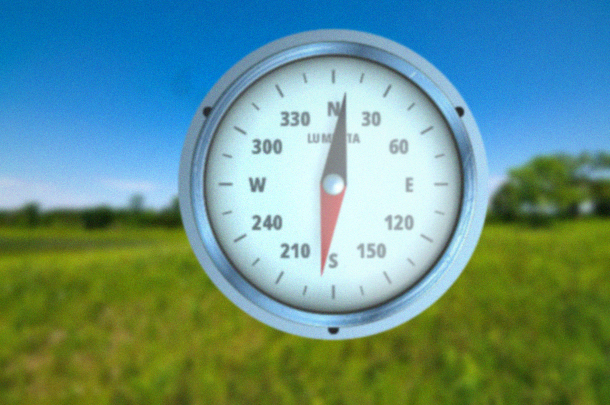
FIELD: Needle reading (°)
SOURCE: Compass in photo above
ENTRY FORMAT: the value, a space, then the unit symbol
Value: 187.5 °
